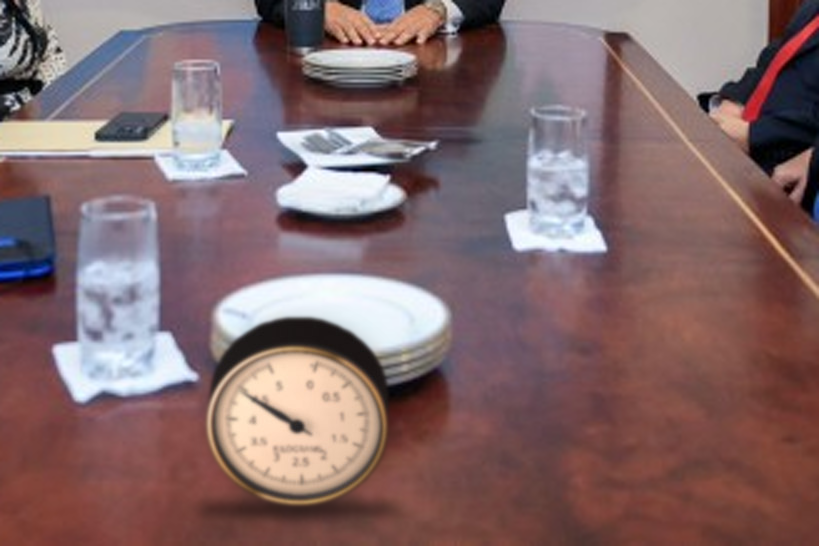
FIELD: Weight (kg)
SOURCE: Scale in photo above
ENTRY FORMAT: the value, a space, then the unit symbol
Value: 4.5 kg
